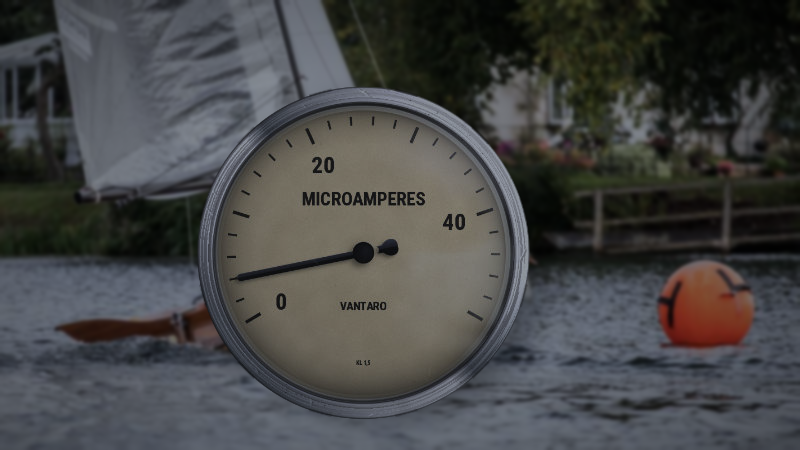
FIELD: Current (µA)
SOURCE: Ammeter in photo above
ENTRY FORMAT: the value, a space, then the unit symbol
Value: 4 µA
